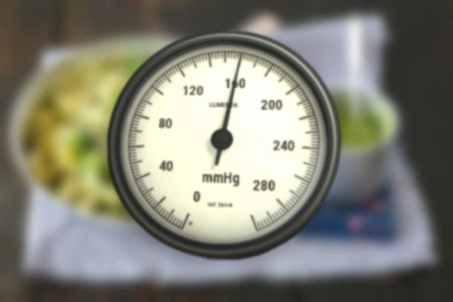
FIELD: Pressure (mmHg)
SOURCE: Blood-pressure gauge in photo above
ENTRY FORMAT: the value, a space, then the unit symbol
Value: 160 mmHg
